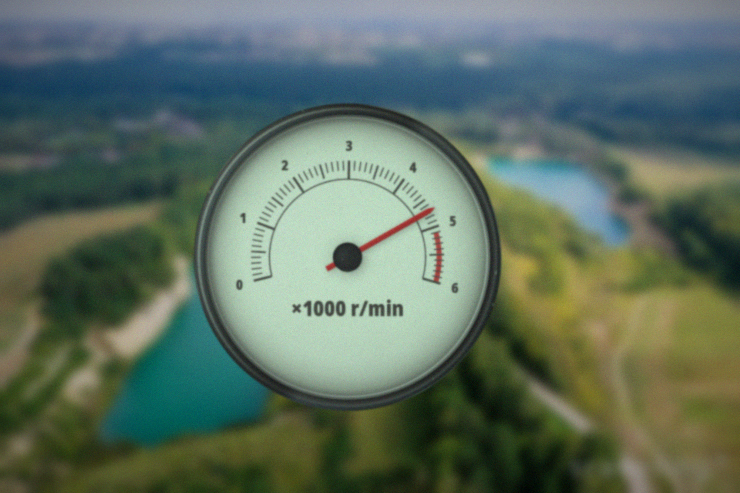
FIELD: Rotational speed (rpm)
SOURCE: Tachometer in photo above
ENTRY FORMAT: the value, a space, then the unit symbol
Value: 4700 rpm
